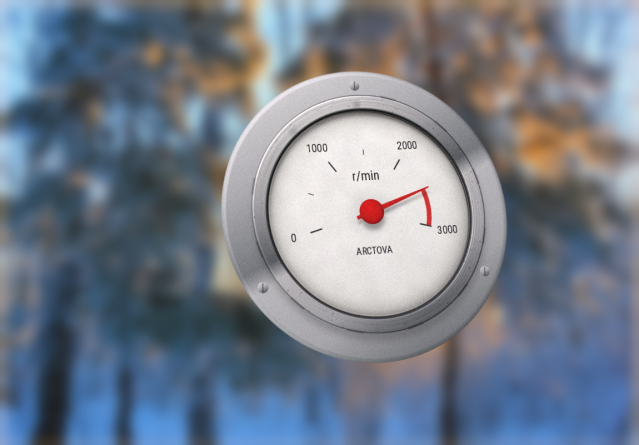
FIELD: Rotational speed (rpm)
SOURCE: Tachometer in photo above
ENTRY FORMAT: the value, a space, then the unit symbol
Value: 2500 rpm
